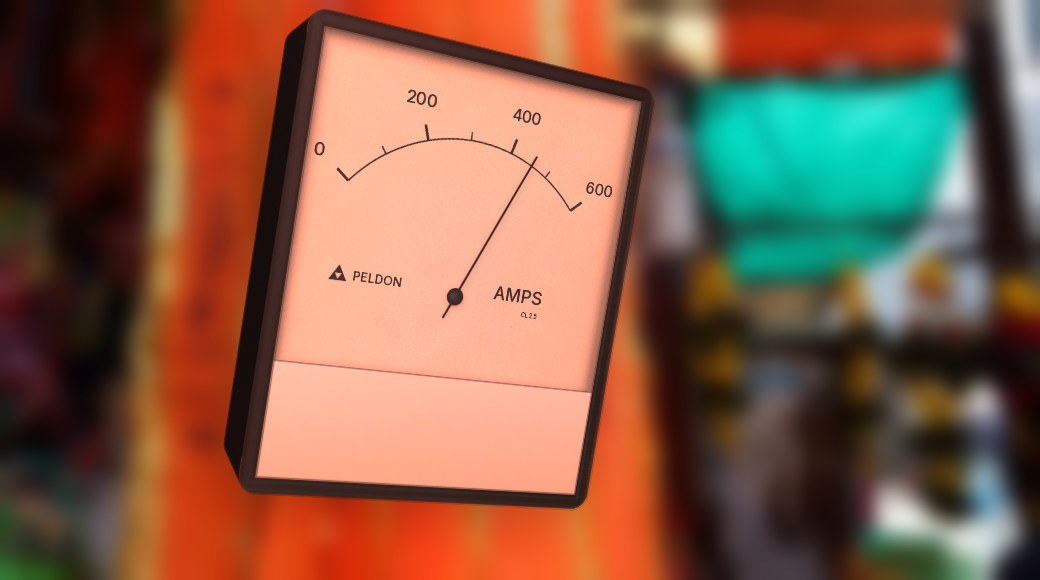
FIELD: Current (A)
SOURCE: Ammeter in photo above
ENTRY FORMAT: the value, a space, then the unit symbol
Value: 450 A
